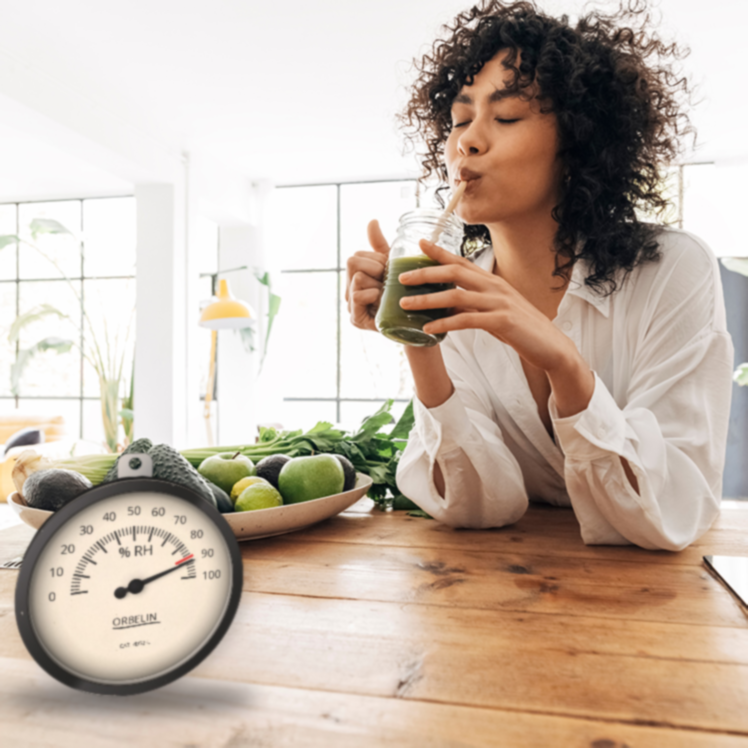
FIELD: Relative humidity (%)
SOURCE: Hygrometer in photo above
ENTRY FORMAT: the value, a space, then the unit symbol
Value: 90 %
